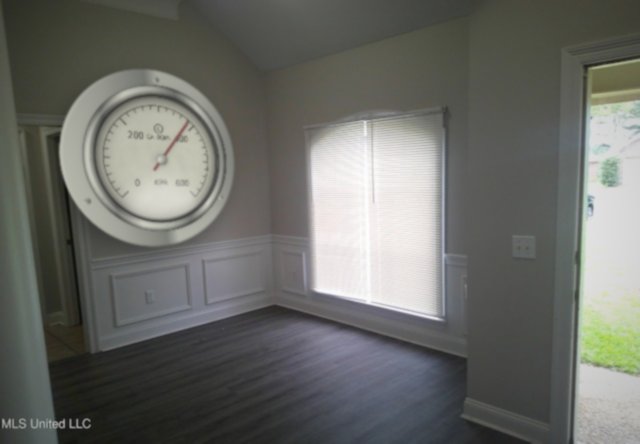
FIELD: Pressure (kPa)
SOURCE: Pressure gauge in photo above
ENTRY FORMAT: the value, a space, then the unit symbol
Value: 380 kPa
